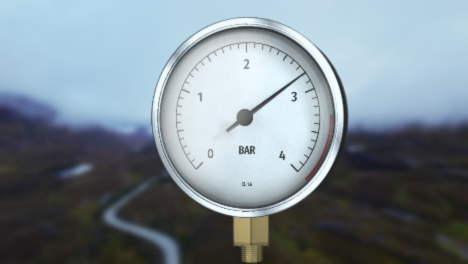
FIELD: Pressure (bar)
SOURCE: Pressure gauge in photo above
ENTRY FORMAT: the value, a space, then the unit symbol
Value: 2.8 bar
